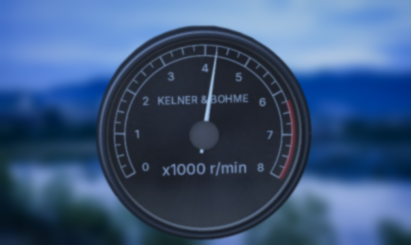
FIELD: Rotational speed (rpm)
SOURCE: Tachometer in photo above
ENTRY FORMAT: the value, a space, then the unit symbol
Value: 4250 rpm
